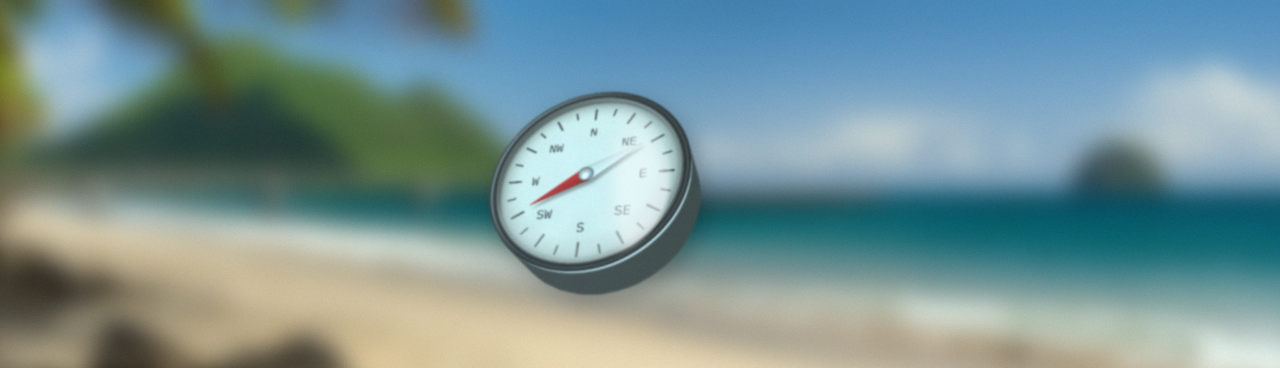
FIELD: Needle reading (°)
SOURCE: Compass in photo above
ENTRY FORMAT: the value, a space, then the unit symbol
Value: 240 °
